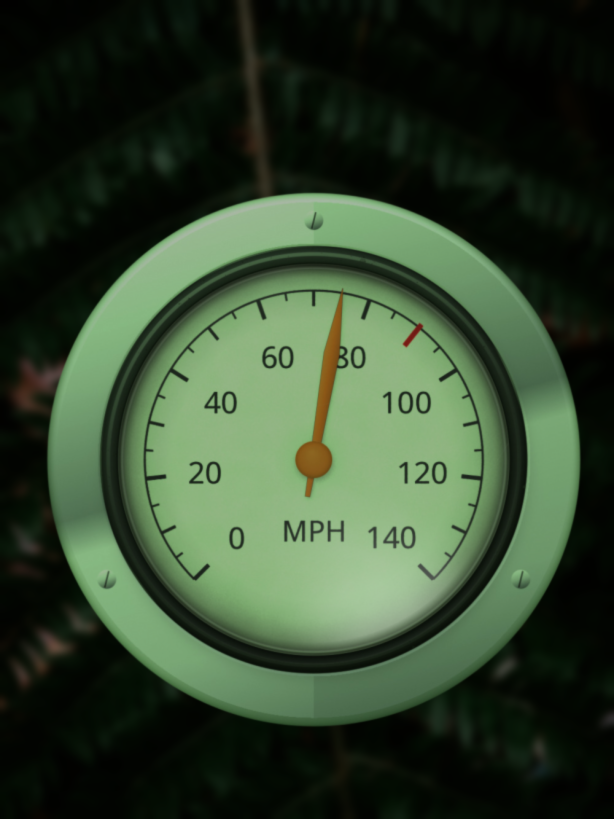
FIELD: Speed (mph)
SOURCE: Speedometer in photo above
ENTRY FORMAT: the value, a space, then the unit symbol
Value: 75 mph
